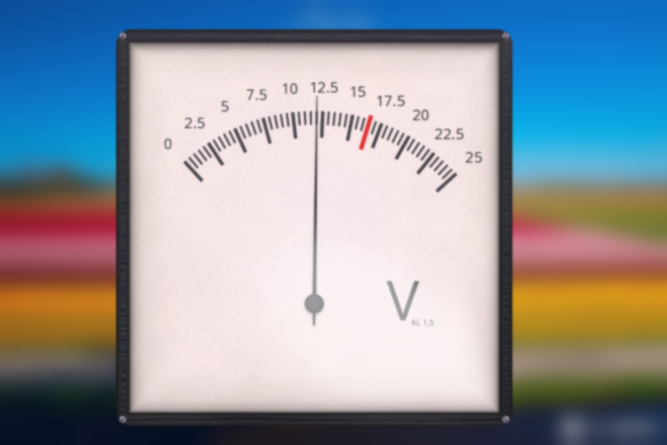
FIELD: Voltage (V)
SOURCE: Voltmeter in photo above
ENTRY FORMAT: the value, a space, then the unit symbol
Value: 12 V
